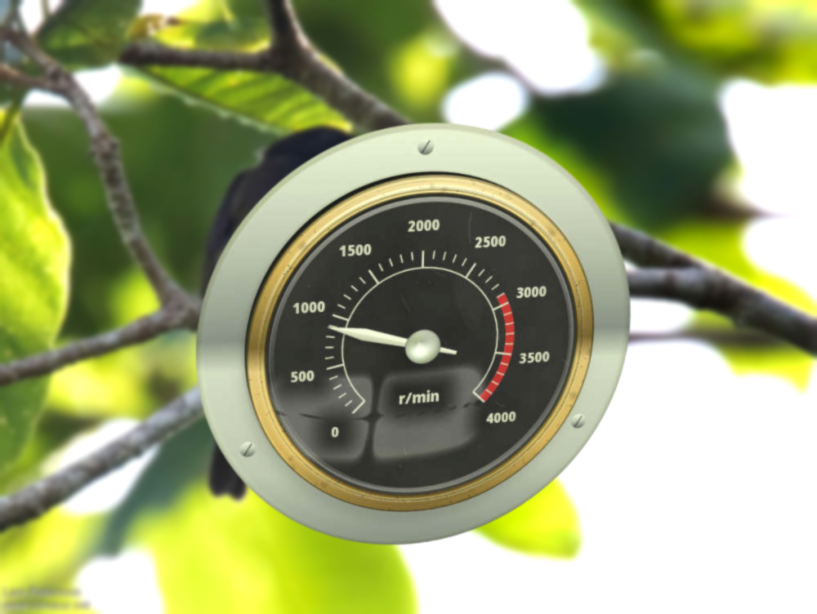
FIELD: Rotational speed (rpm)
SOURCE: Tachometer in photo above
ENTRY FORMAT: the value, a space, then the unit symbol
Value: 900 rpm
